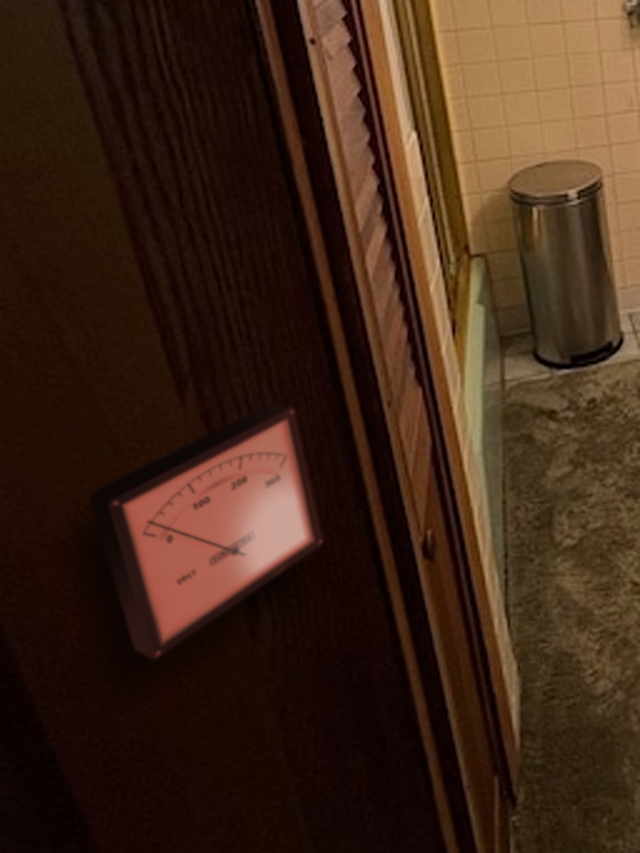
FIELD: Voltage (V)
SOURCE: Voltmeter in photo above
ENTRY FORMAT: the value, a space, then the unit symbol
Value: 20 V
